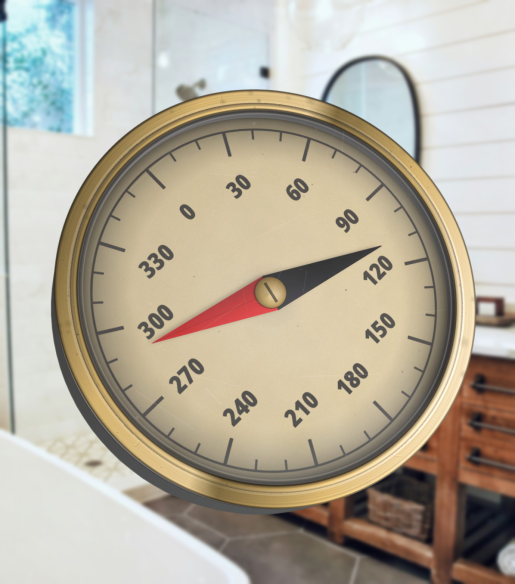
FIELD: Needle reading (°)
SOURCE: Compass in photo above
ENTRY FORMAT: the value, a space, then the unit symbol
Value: 290 °
